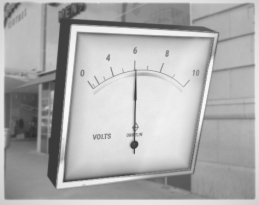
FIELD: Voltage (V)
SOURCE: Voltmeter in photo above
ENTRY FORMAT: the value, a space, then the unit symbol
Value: 6 V
